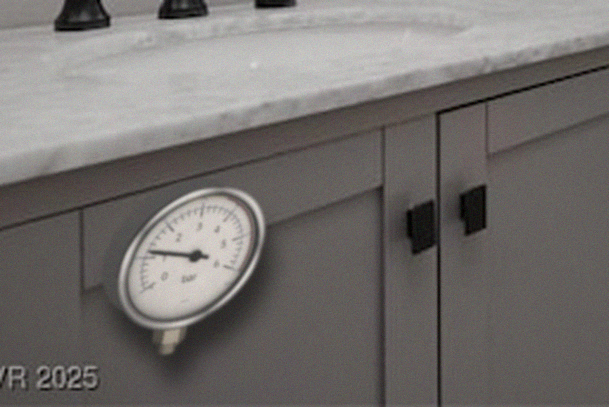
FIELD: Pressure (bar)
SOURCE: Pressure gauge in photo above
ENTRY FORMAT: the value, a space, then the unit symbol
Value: 1.2 bar
